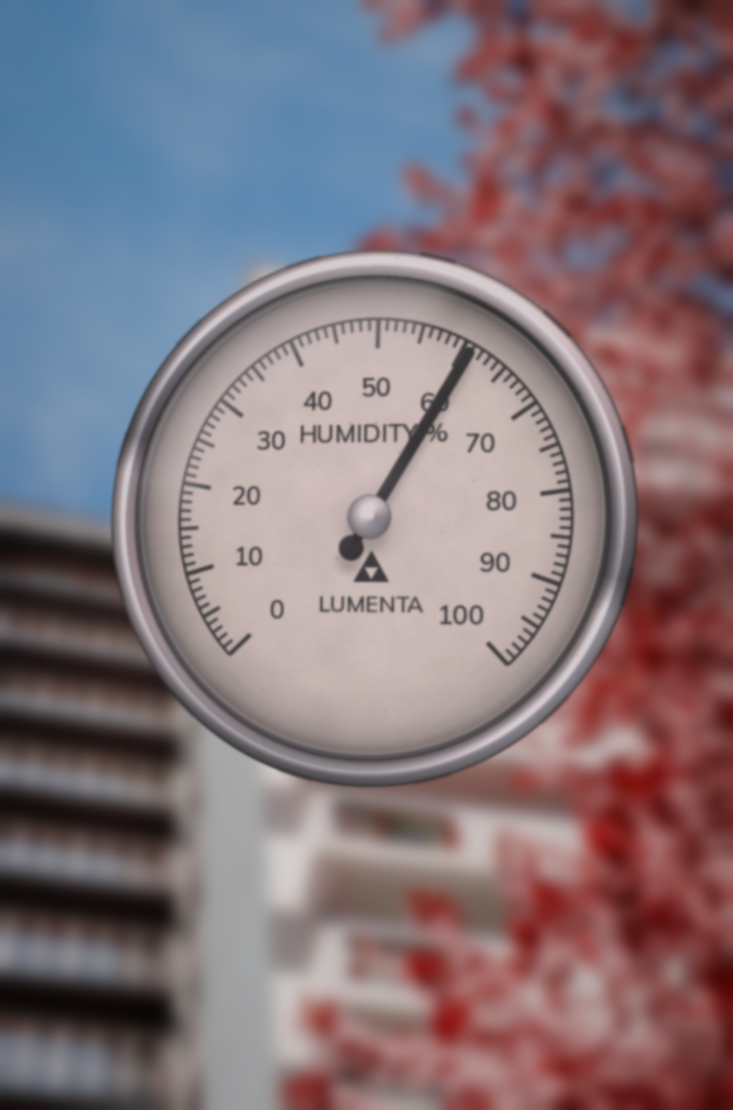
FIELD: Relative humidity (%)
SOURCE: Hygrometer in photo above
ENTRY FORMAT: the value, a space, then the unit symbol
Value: 61 %
